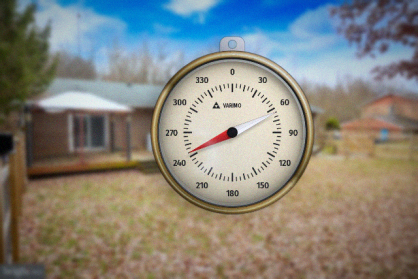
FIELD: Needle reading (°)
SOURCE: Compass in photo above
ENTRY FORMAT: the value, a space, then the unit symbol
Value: 245 °
